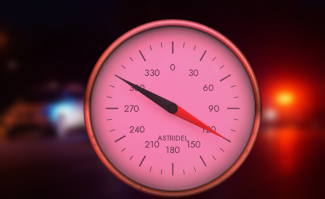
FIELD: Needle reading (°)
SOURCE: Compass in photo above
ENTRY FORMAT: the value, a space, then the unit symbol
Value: 120 °
